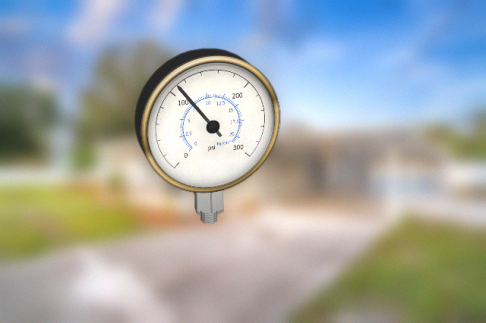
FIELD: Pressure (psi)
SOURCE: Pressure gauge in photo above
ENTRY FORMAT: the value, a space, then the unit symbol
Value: 110 psi
